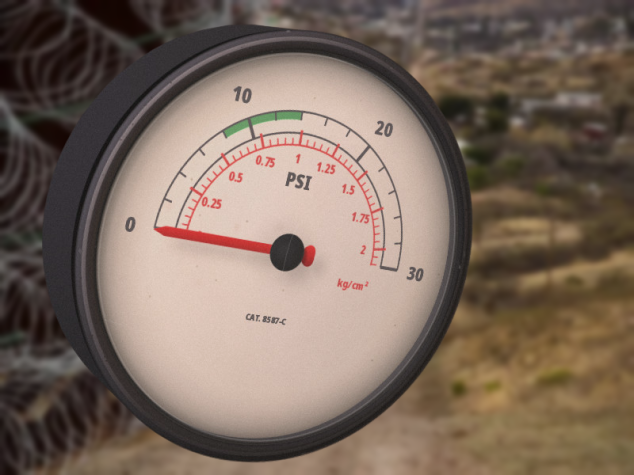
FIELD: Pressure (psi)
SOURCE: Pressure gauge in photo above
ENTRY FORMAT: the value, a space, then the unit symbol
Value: 0 psi
